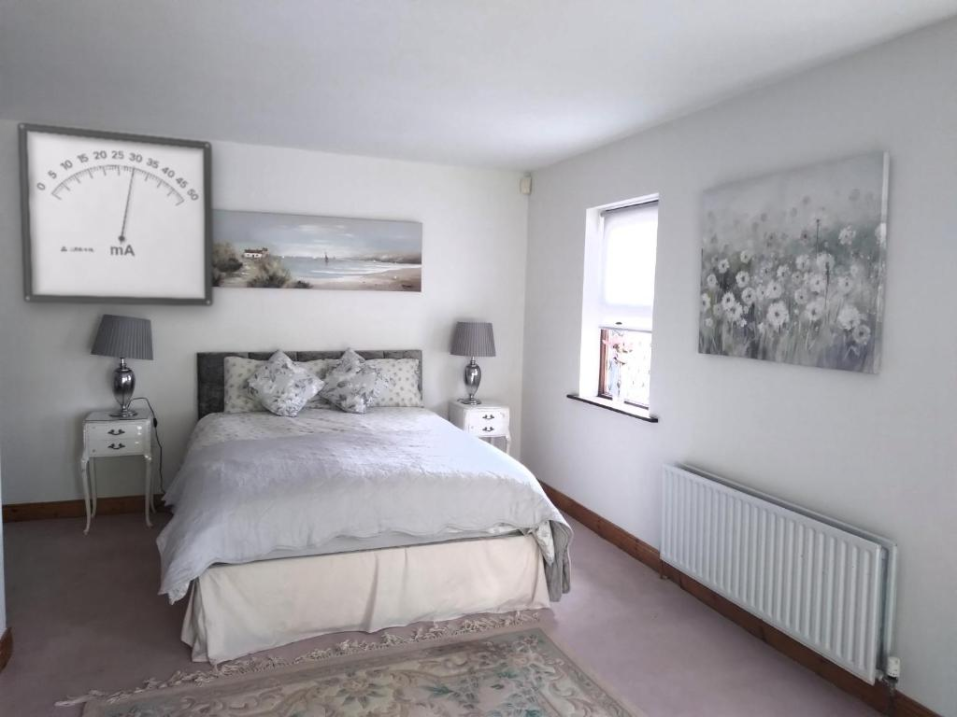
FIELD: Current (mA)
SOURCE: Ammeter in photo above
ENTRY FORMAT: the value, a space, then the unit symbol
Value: 30 mA
